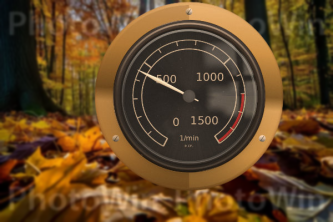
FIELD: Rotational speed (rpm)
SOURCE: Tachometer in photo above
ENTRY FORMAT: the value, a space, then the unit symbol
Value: 450 rpm
